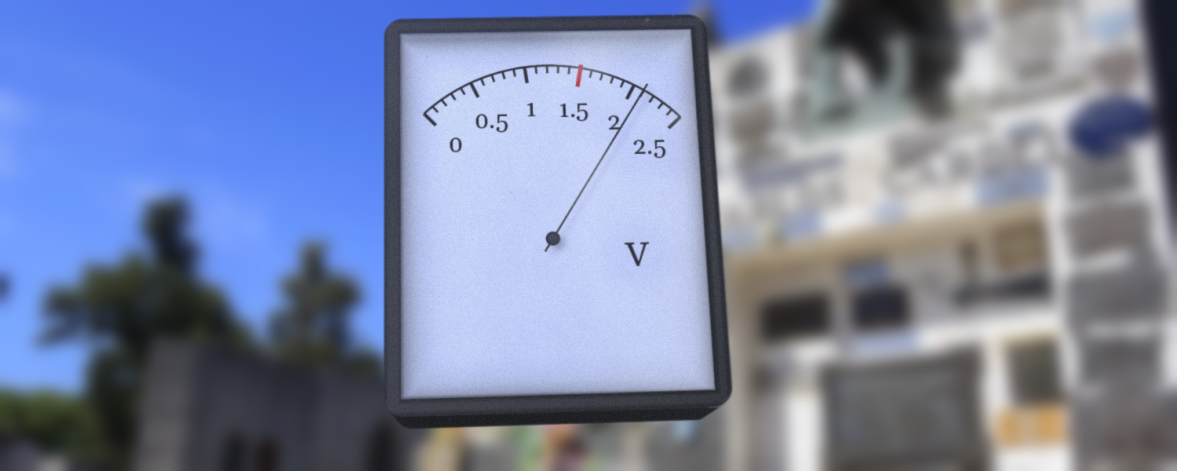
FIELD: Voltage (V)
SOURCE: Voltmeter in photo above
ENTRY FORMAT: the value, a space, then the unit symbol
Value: 2.1 V
